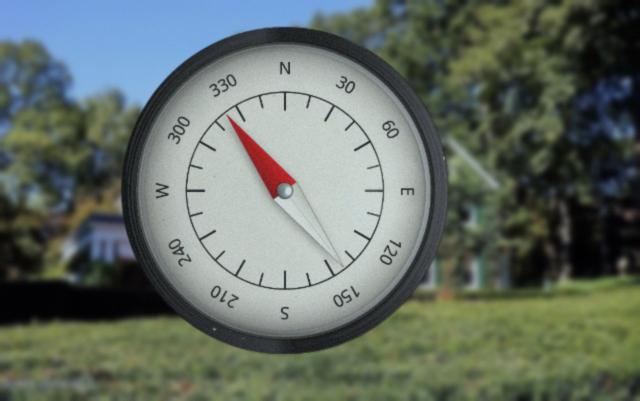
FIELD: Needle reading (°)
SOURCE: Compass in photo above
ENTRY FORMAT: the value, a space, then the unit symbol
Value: 322.5 °
